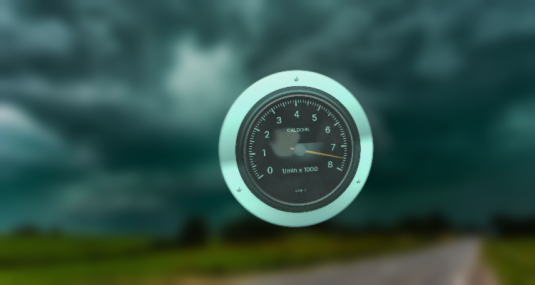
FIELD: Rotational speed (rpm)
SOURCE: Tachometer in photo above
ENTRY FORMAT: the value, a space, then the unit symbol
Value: 7500 rpm
